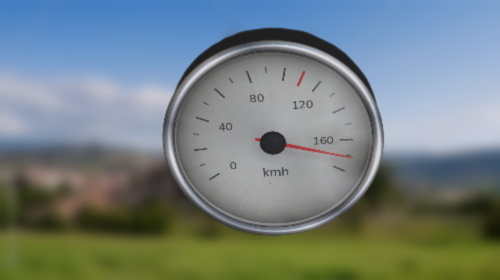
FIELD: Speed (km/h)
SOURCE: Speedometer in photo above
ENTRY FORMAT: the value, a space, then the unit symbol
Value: 170 km/h
